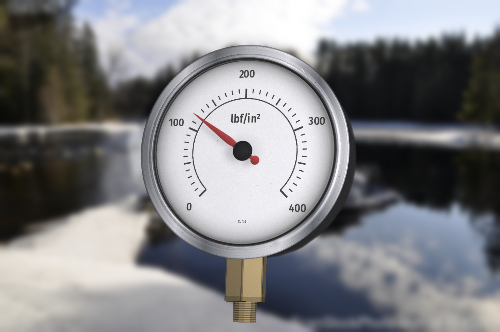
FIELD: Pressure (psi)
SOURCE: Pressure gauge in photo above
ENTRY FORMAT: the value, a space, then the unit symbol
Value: 120 psi
